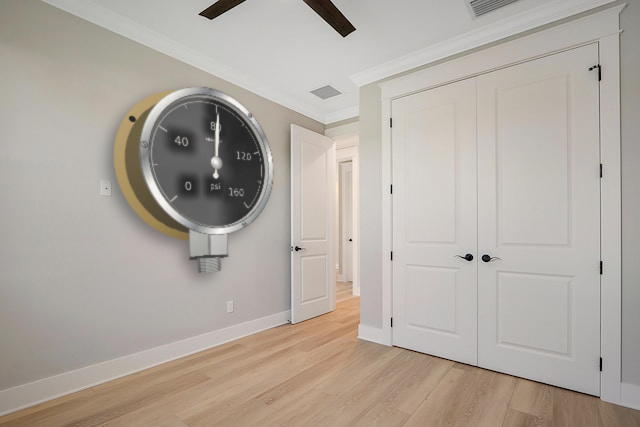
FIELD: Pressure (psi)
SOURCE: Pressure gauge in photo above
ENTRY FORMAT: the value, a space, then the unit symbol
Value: 80 psi
